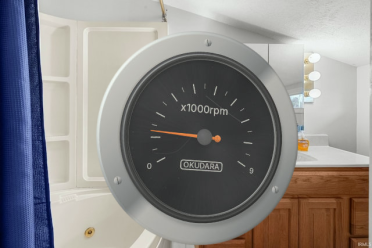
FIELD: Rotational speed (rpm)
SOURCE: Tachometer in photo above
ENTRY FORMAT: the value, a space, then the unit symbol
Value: 1250 rpm
